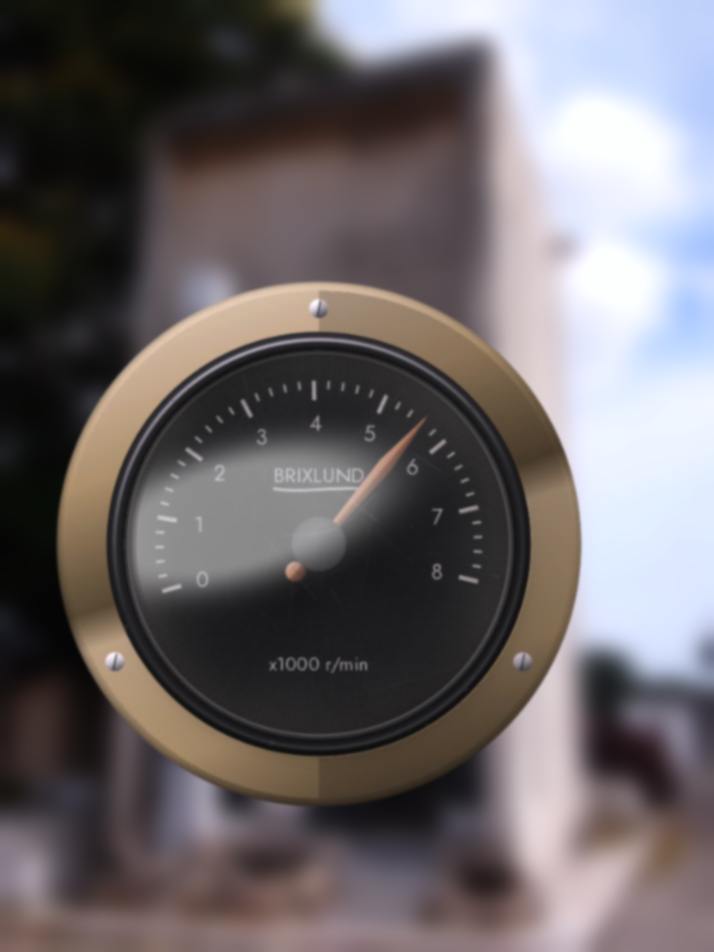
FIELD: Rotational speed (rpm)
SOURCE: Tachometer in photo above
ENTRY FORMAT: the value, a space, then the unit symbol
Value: 5600 rpm
